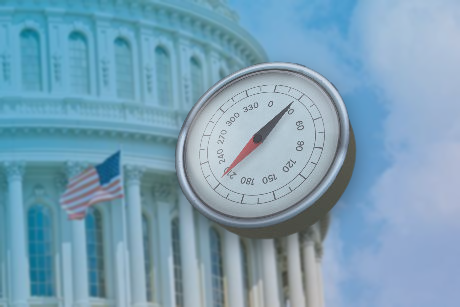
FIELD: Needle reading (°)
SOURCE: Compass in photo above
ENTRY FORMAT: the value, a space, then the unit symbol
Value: 210 °
